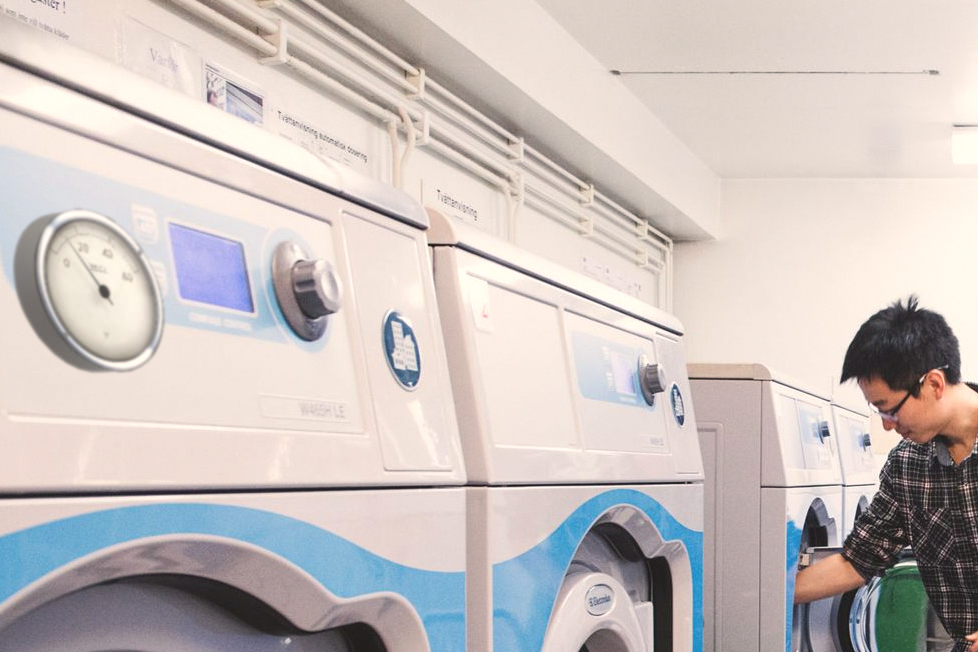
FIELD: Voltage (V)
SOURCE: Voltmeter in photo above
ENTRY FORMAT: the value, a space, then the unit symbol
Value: 10 V
